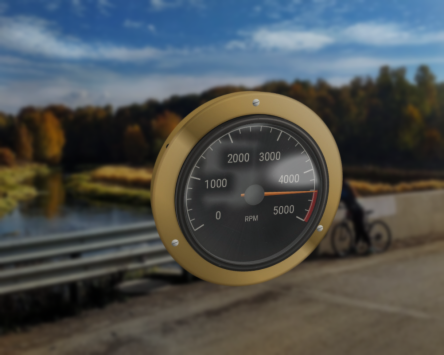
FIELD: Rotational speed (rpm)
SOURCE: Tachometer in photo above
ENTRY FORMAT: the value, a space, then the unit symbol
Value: 4400 rpm
